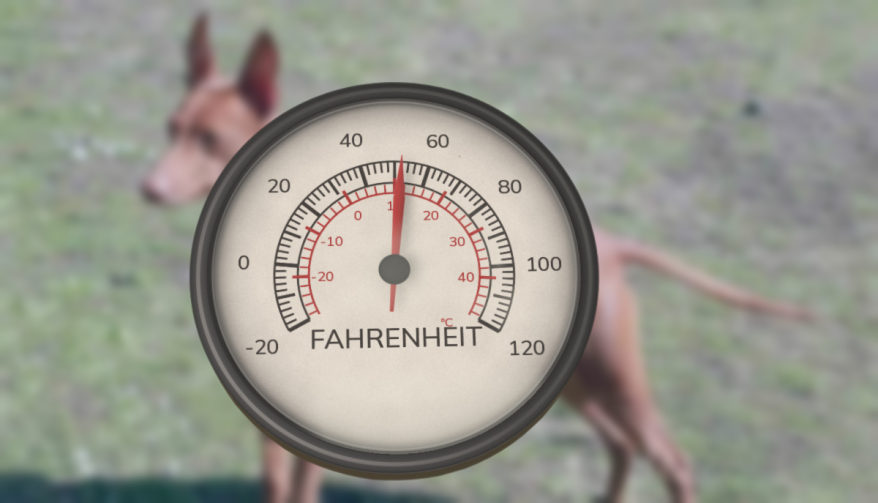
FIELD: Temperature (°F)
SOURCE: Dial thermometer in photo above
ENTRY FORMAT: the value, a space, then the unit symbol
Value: 52 °F
